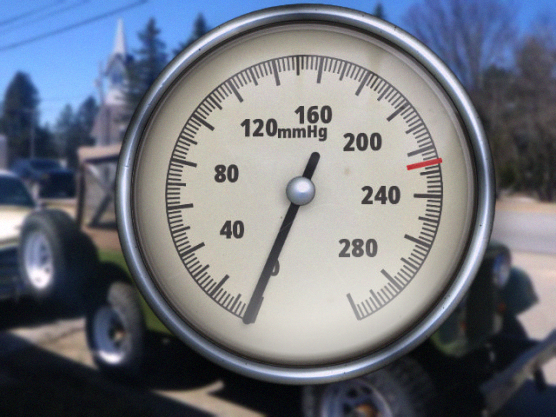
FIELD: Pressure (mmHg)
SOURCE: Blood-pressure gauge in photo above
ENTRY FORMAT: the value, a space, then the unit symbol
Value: 2 mmHg
